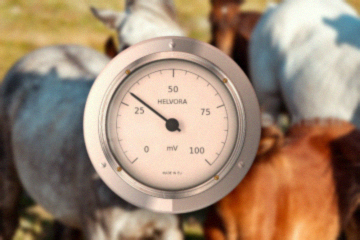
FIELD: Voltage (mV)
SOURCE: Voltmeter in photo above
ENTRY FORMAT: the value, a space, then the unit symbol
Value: 30 mV
